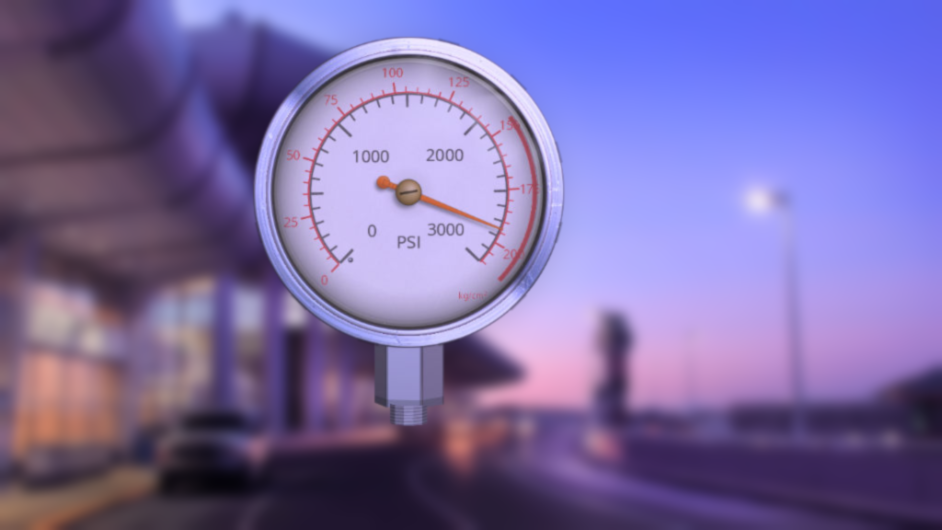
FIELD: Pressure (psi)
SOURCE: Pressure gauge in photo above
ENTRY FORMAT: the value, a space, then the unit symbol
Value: 2750 psi
